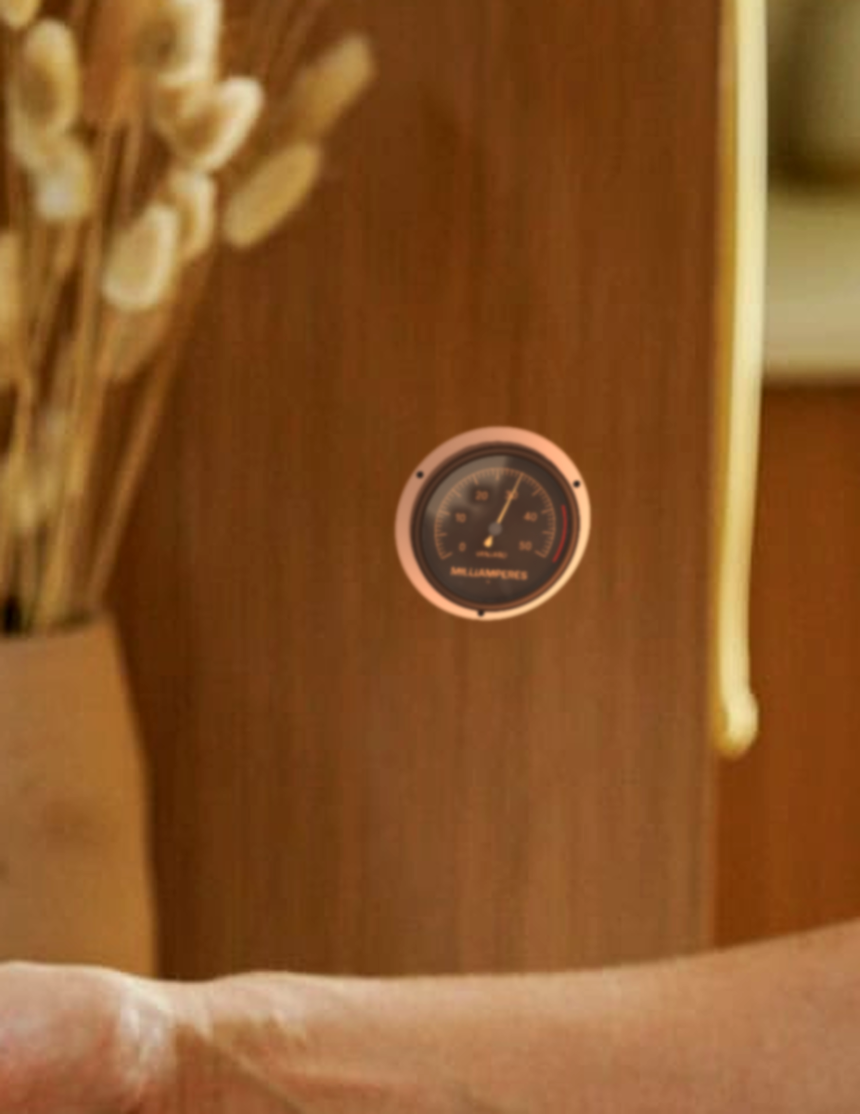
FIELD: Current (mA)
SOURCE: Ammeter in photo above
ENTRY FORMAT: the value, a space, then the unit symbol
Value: 30 mA
